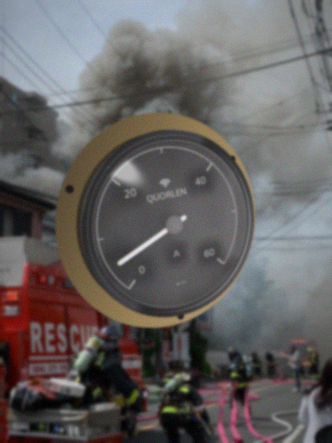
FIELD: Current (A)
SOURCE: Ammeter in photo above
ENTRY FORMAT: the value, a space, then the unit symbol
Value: 5 A
